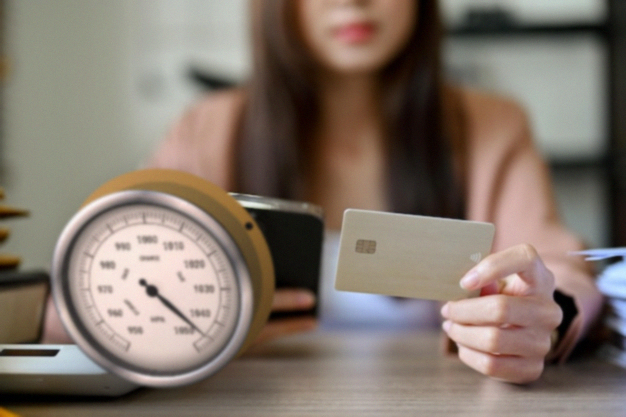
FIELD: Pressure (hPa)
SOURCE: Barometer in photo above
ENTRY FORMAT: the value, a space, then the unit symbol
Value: 1045 hPa
